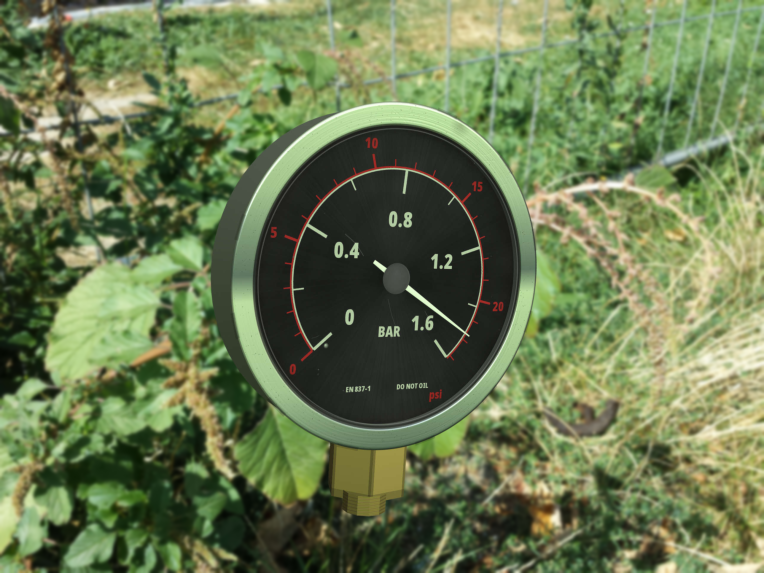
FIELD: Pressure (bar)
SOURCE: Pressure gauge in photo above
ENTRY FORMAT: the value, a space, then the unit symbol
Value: 1.5 bar
